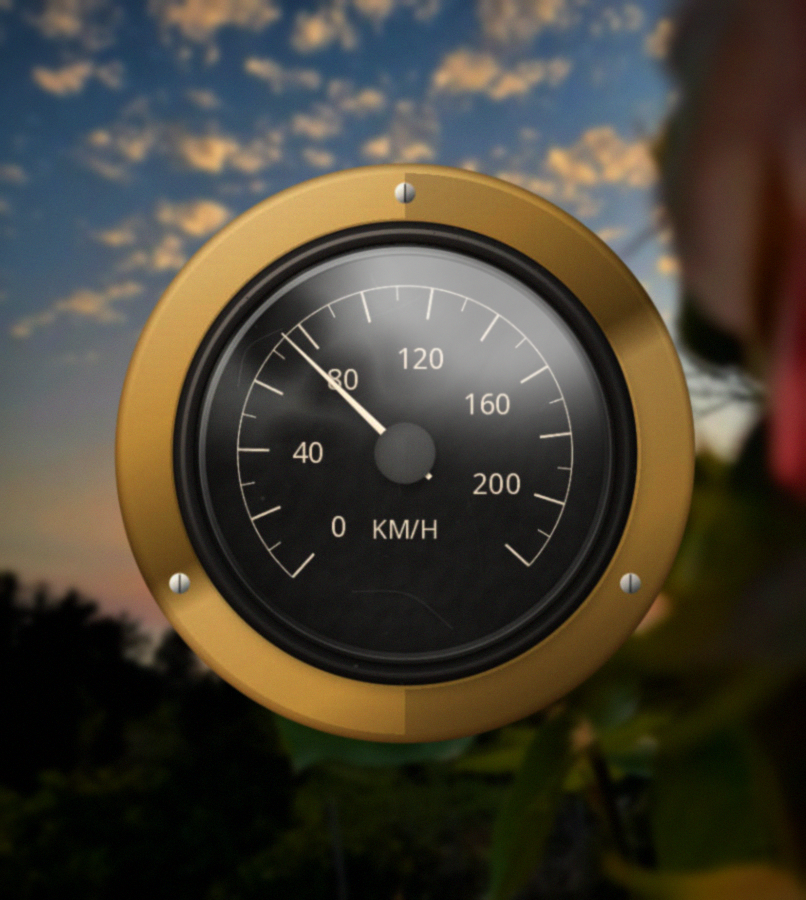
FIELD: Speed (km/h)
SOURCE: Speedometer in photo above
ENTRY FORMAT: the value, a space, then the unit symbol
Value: 75 km/h
